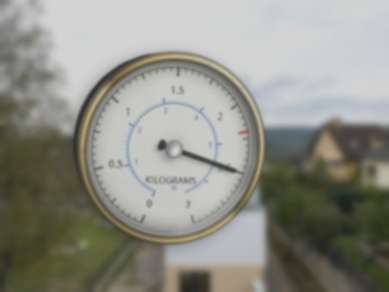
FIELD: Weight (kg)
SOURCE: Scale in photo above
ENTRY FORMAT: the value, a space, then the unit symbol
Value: 2.5 kg
